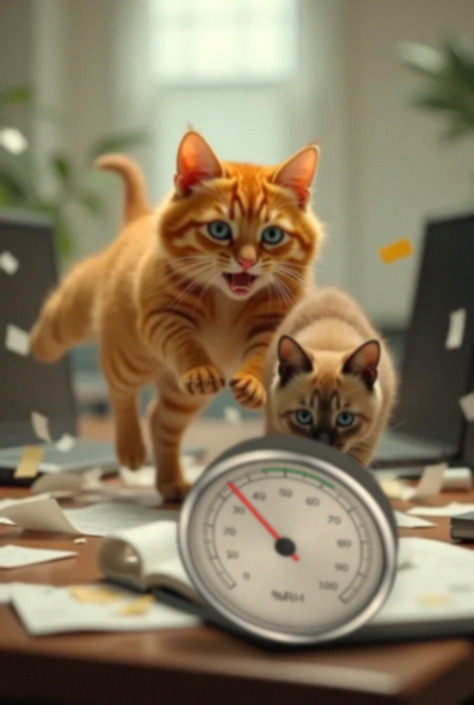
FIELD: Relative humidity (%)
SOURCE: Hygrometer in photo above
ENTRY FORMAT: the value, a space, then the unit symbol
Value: 35 %
